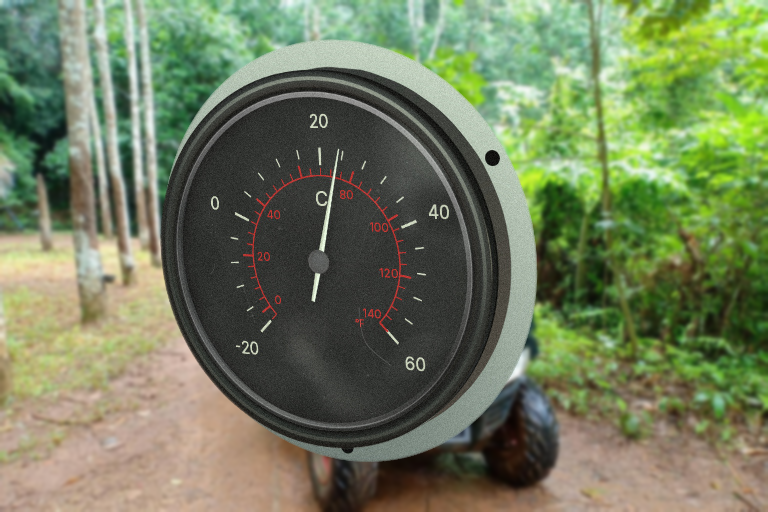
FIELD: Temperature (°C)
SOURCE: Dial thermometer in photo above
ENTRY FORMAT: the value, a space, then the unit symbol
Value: 24 °C
